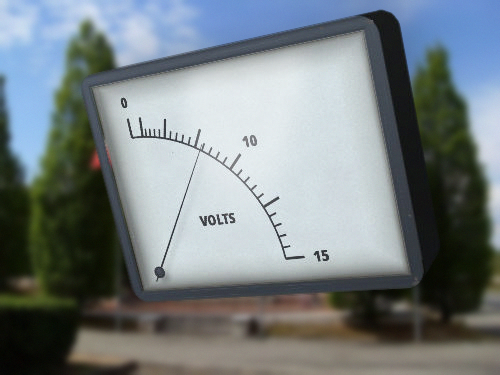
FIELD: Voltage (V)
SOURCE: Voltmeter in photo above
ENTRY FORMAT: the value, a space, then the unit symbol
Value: 8 V
